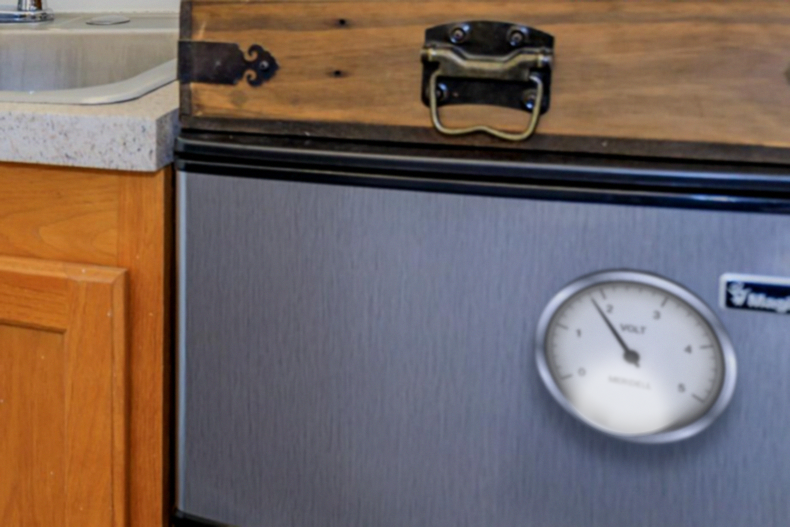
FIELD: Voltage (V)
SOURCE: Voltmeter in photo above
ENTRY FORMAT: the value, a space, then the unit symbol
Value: 1.8 V
